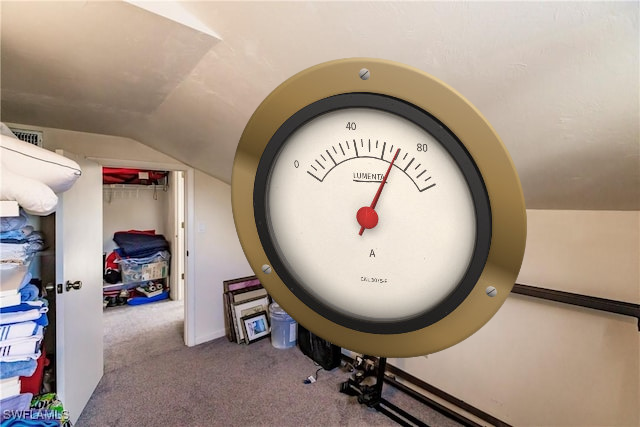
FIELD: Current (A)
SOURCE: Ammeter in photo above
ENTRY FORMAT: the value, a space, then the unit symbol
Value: 70 A
